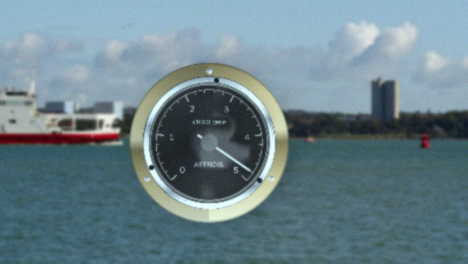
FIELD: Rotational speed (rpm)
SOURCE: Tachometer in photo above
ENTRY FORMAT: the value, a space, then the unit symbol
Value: 4800 rpm
